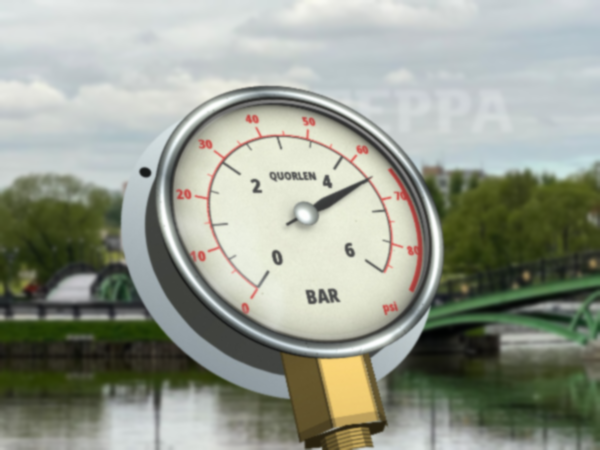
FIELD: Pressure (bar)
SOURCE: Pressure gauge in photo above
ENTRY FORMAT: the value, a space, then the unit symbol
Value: 4.5 bar
